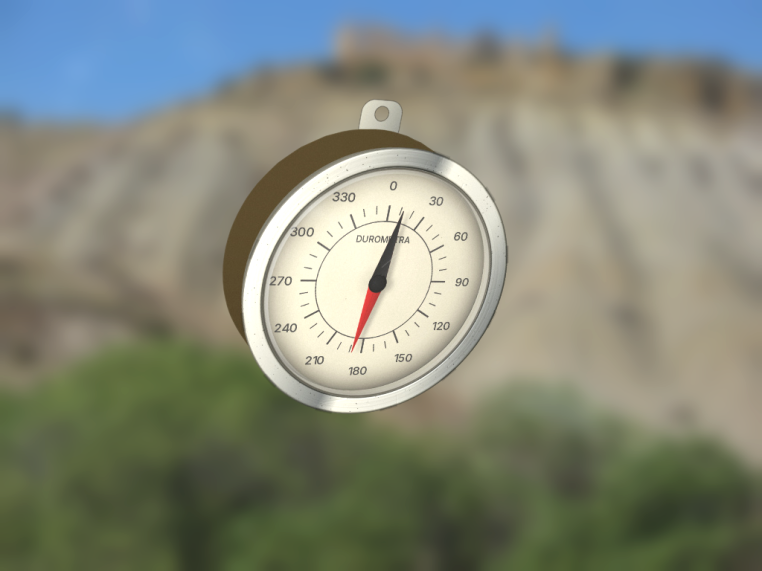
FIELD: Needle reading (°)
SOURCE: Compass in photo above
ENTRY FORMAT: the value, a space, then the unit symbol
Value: 190 °
